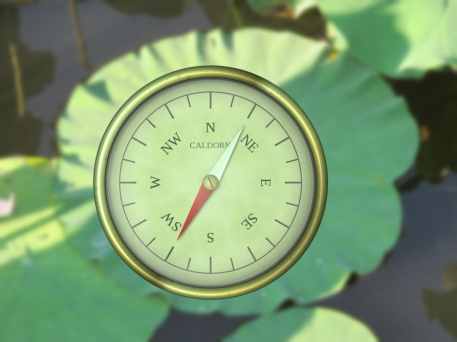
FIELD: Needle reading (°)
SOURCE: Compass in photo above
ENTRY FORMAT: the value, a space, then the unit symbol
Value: 210 °
